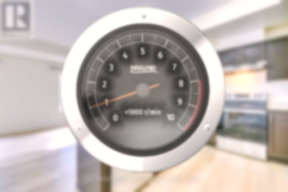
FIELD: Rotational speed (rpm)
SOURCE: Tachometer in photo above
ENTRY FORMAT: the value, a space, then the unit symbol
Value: 1000 rpm
